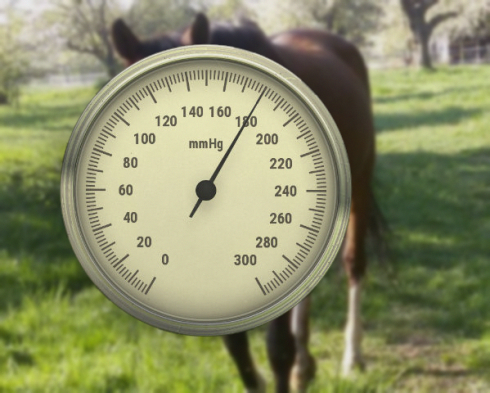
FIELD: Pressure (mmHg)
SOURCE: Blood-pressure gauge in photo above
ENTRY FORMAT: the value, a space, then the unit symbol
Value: 180 mmHg
